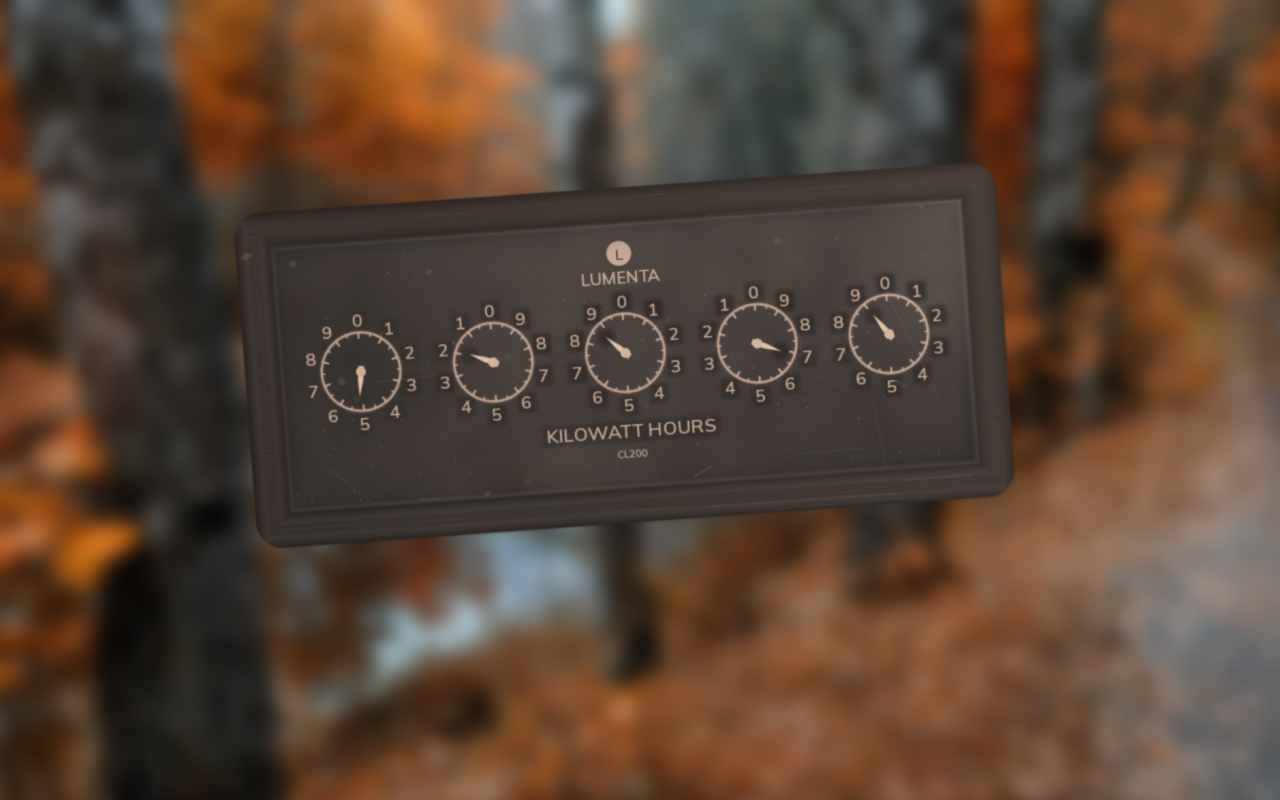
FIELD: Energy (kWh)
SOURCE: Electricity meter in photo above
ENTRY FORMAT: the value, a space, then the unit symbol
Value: 51869 kWh
